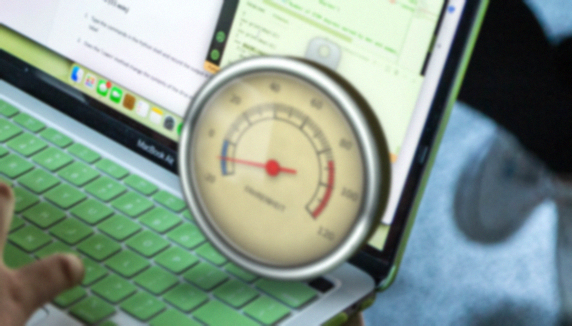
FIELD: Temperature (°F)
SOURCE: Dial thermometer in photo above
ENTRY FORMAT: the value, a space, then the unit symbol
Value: -10 °F
